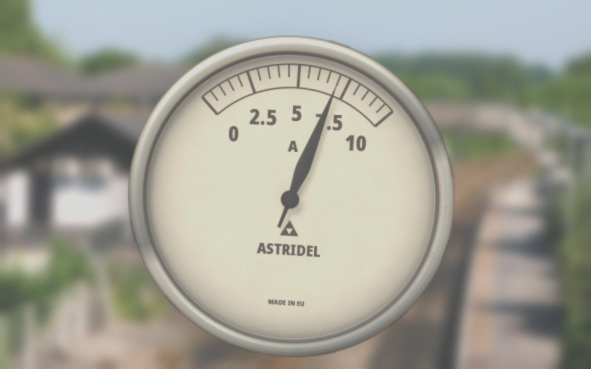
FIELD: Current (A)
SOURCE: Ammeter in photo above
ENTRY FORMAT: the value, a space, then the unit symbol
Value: 7 A
